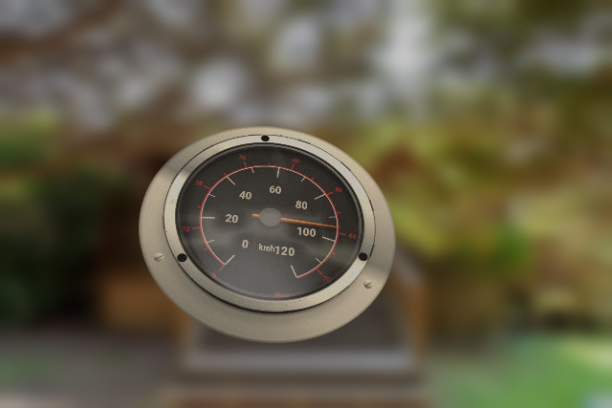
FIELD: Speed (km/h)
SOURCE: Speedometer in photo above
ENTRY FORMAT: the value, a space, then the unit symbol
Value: 95 km/h
